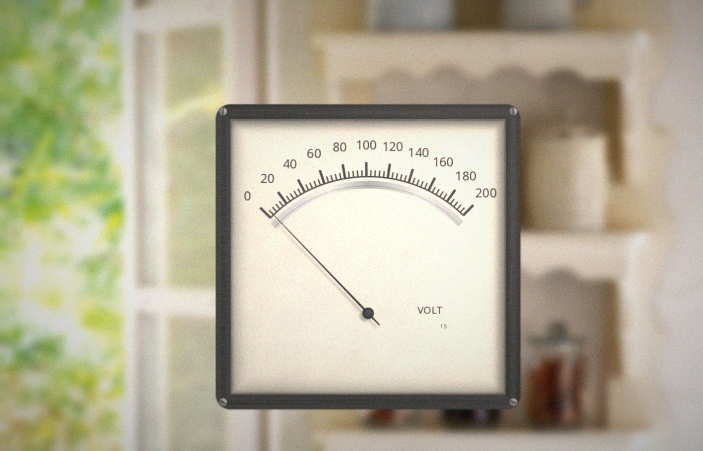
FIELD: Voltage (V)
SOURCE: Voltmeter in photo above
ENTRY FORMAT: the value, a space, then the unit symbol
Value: 4 V
